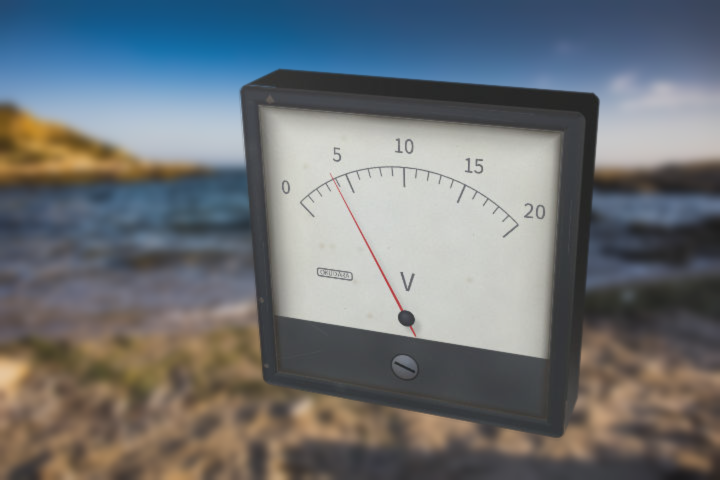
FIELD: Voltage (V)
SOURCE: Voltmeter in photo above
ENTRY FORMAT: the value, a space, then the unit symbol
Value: 4 V
